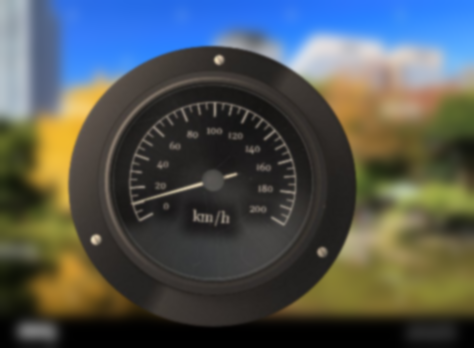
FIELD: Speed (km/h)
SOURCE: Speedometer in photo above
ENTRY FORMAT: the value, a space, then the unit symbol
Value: 10 km/h
